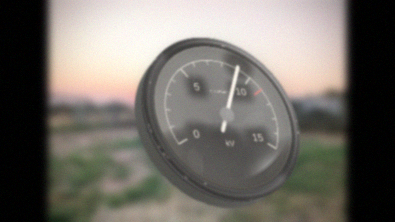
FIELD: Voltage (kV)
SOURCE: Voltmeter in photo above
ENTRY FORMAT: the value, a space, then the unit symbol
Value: 9 kV
